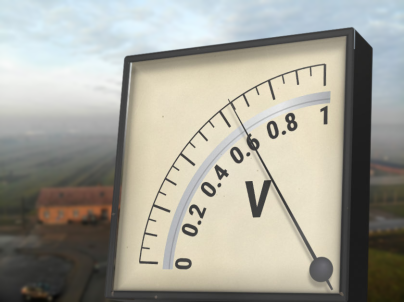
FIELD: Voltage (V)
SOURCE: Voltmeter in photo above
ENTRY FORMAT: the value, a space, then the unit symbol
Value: 0.65 V
